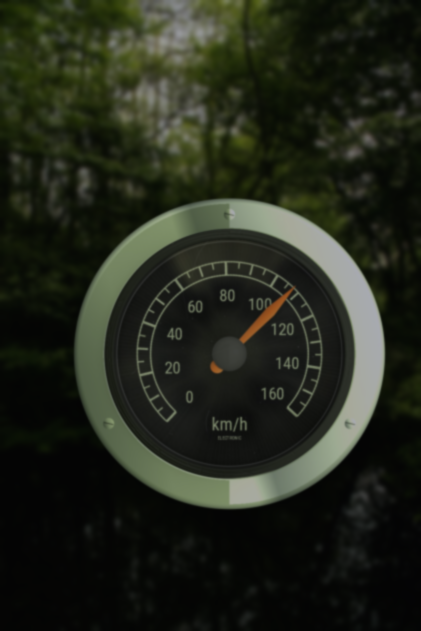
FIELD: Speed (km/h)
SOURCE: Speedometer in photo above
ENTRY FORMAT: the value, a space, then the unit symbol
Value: 107.5 km/h
